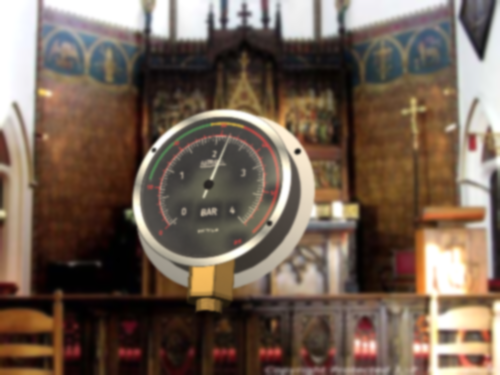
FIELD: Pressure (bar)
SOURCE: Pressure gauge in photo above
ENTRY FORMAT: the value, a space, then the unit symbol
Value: 2.25 bar
